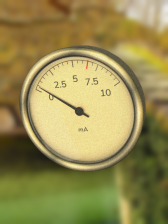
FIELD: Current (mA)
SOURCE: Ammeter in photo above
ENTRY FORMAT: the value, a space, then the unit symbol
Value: 0.5 mA
